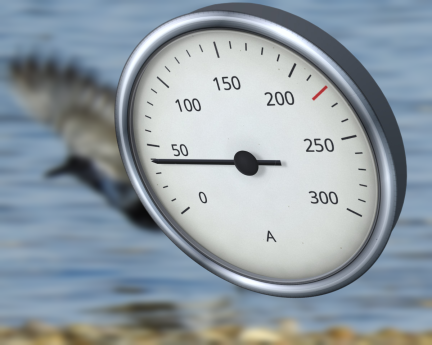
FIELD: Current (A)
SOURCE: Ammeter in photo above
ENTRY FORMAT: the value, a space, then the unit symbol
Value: 40 A
